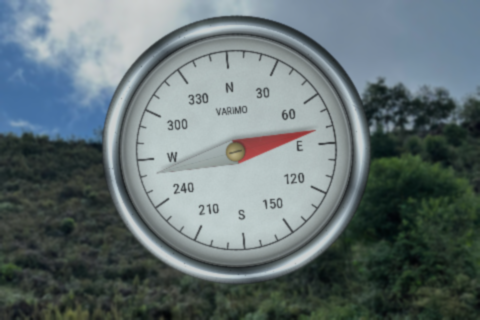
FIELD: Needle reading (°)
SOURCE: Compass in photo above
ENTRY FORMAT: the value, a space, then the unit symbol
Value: 80 °
